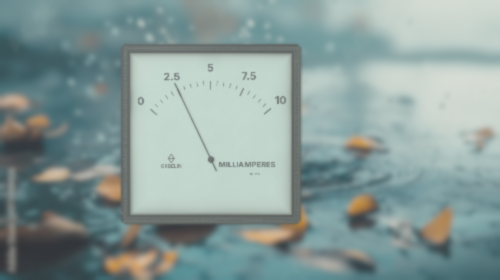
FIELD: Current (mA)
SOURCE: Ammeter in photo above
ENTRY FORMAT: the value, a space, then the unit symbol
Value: 2.5 mA
